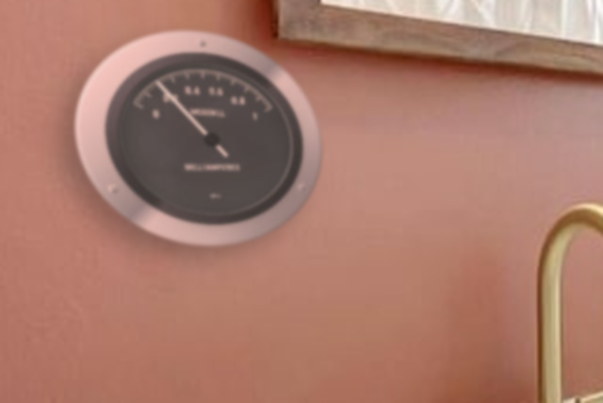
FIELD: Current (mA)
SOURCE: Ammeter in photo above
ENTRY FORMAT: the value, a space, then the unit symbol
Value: 0.2 mA
